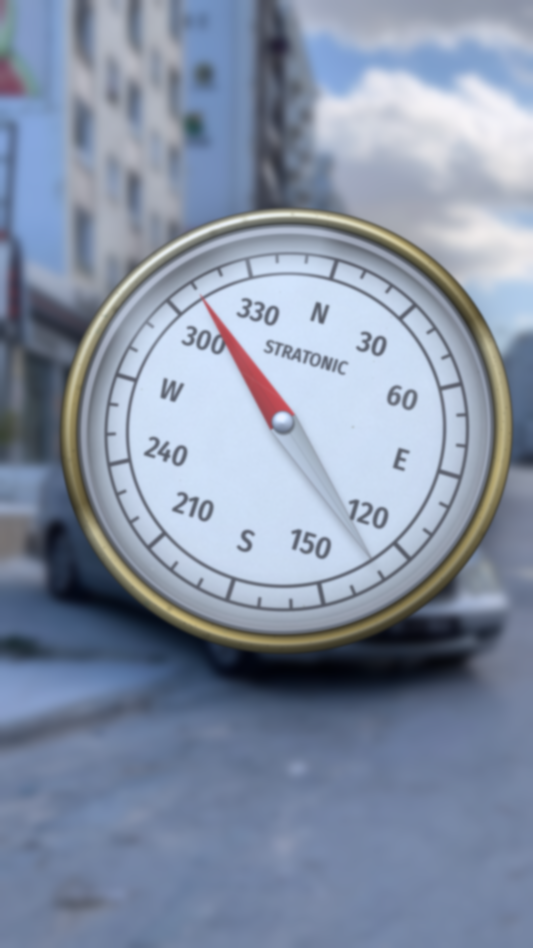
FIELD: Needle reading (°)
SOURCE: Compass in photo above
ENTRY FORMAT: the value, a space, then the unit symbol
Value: 310 °
